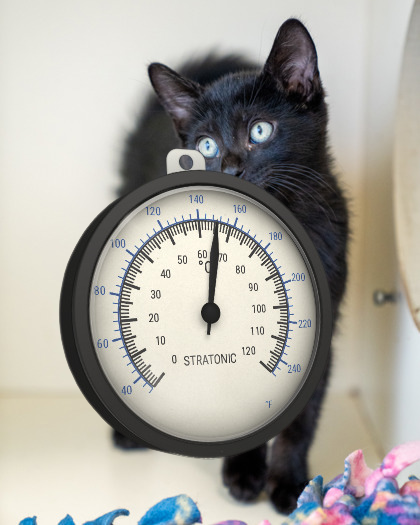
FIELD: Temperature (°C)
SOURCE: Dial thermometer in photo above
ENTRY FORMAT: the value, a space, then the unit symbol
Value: 65 °C
